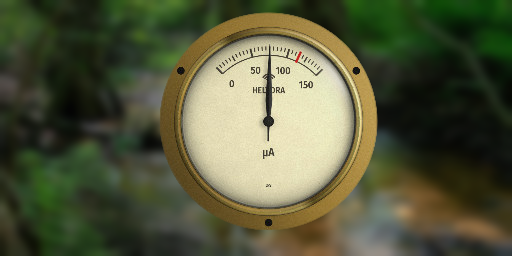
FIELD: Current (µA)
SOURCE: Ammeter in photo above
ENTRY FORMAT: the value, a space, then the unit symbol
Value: 75 µA
